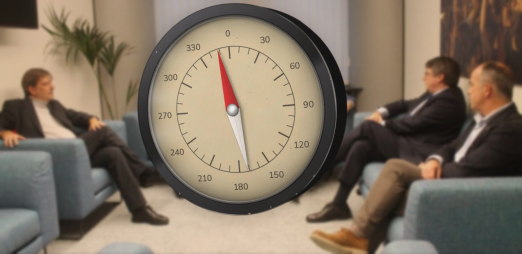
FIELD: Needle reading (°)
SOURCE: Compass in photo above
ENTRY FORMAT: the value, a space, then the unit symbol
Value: 350 °
